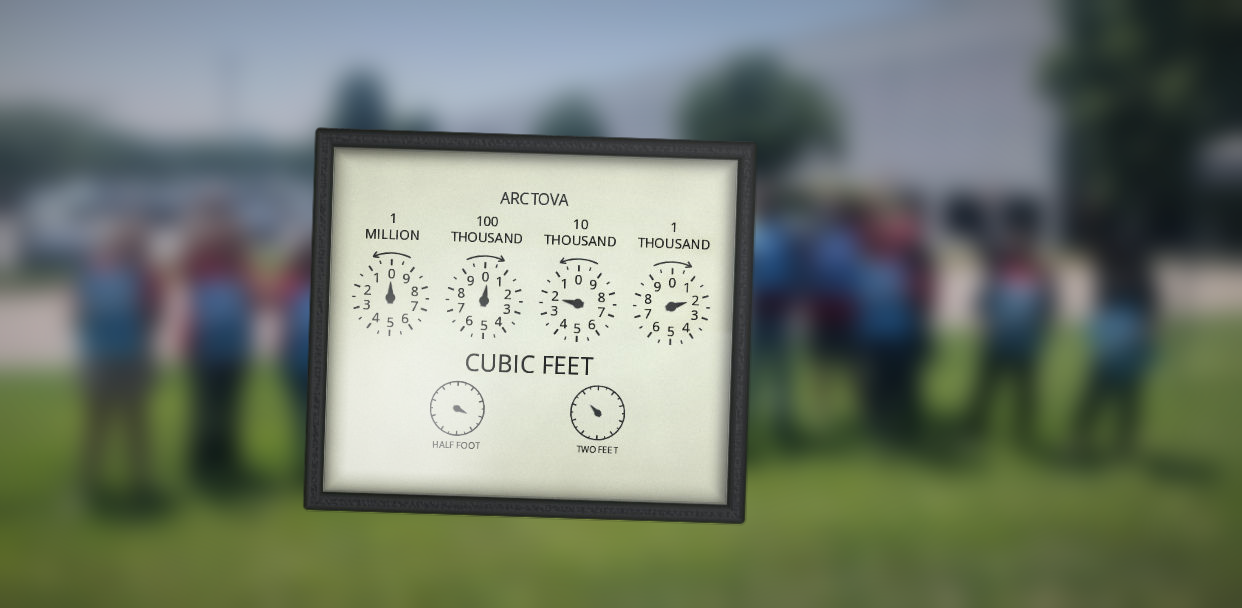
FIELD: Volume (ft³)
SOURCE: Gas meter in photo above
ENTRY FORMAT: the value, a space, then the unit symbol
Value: 2200 ft³
